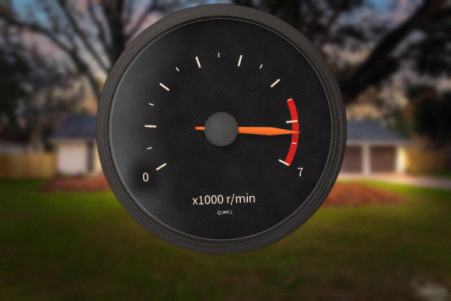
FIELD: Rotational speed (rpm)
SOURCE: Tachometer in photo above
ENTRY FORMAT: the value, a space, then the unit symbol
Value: 6250 rpm
